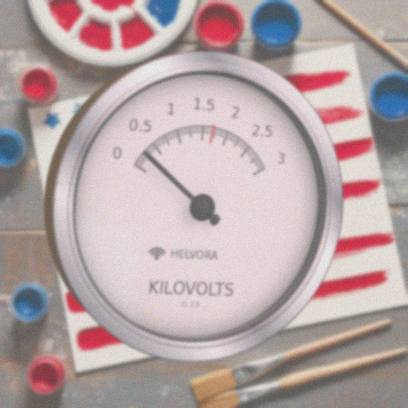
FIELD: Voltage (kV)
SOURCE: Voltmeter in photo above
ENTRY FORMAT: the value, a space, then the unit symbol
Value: 0.25 kV
